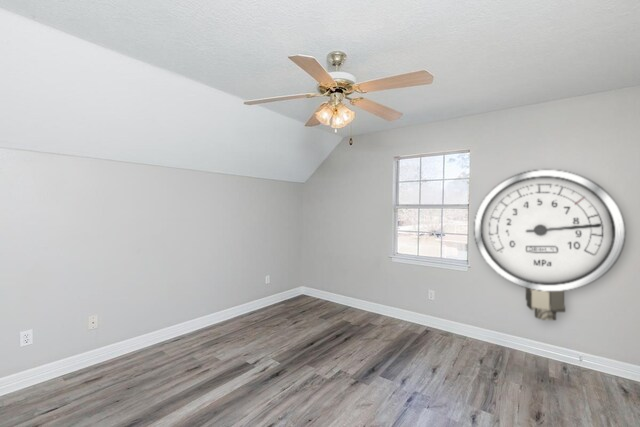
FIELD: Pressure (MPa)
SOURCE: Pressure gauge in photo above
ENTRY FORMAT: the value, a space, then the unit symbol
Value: 8.5 MPa
